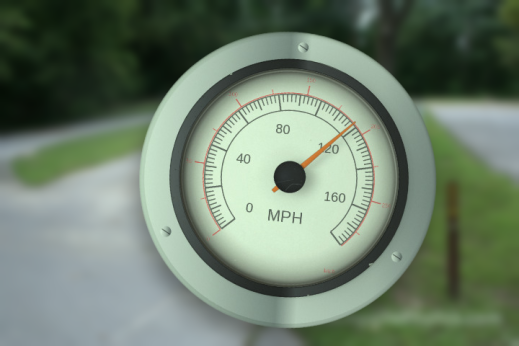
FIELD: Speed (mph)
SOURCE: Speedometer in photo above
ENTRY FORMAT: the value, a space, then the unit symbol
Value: 118 mph
